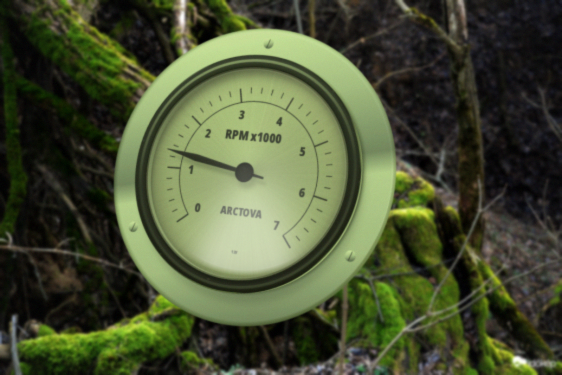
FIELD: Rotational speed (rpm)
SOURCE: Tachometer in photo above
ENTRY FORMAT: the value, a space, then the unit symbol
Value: 1300 rpm
